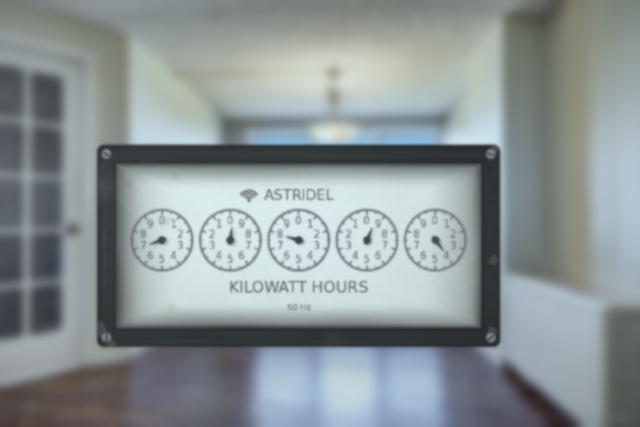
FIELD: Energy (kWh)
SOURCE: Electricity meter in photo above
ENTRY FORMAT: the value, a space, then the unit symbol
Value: 69794 kWh
